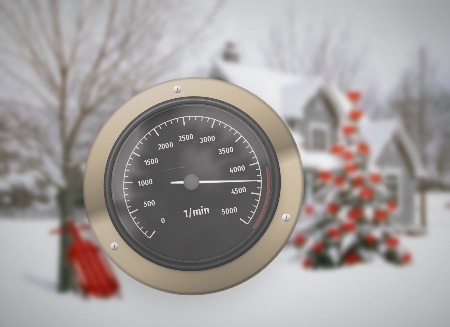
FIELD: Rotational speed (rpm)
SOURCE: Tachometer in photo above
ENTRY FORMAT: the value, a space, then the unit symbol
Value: 4300 rpm
